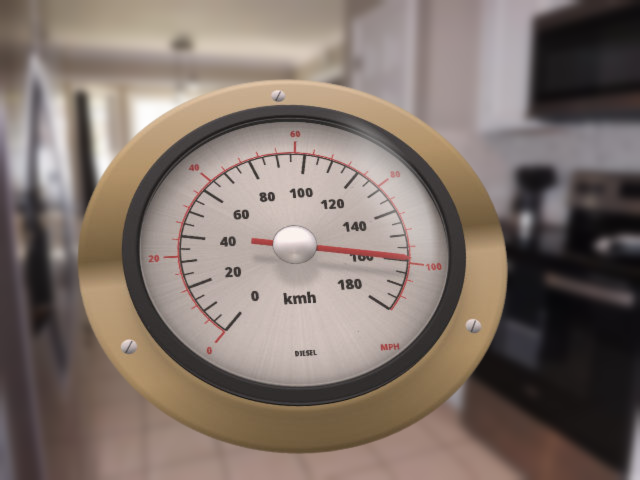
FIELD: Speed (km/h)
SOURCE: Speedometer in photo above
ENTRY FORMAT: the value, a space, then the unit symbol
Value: 160 km/h
